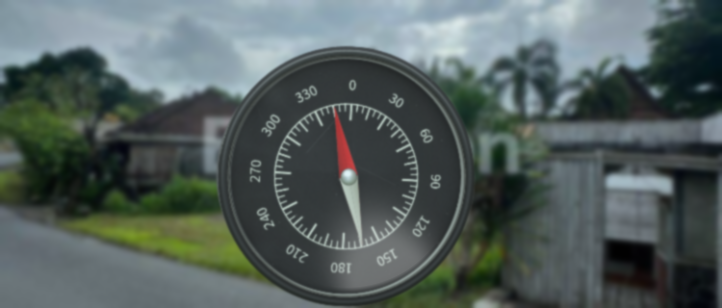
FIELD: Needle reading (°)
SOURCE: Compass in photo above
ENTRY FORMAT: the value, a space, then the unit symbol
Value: 345 °
